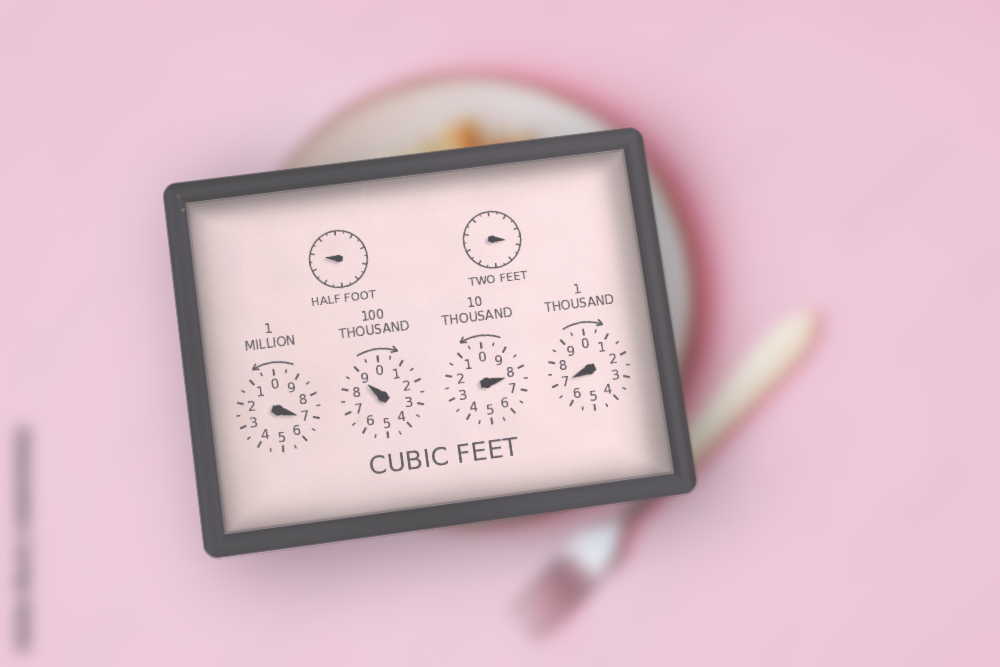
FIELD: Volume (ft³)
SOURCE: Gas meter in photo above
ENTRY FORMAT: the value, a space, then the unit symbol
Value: 687700 ft³
